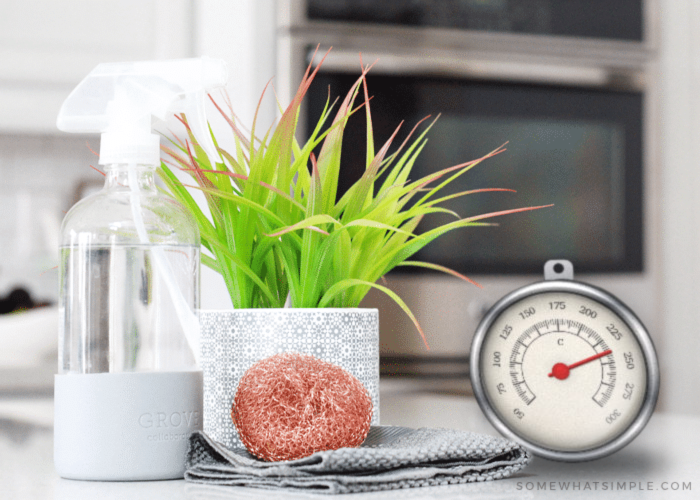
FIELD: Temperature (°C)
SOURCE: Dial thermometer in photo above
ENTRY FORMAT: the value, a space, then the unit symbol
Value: 237.5 °C
